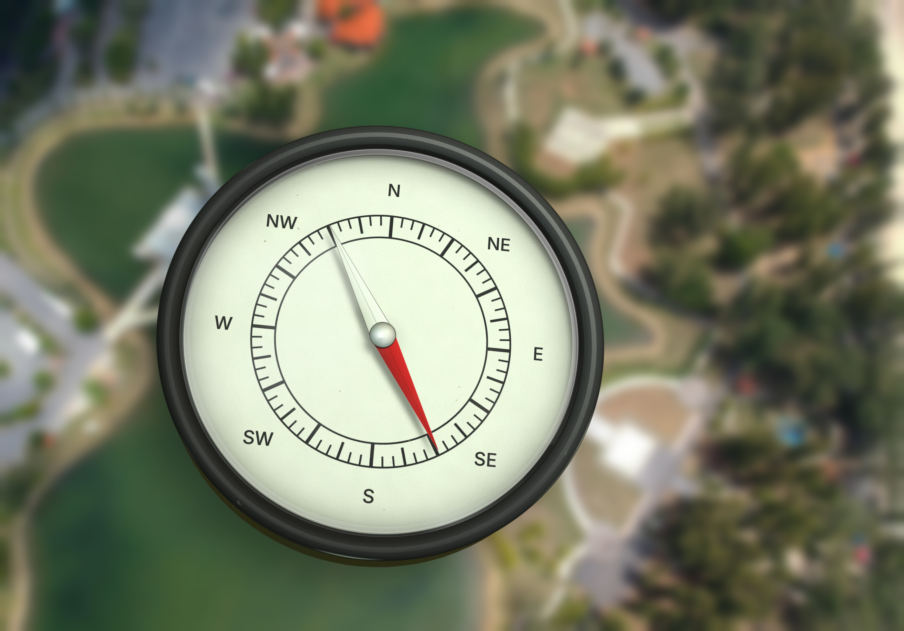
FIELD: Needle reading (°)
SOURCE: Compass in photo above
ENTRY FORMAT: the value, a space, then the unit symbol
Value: 150 °
